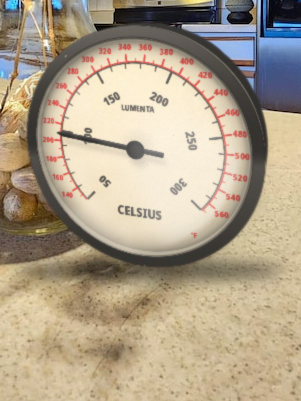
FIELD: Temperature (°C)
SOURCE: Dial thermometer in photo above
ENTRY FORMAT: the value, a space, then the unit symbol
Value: 100 °C
